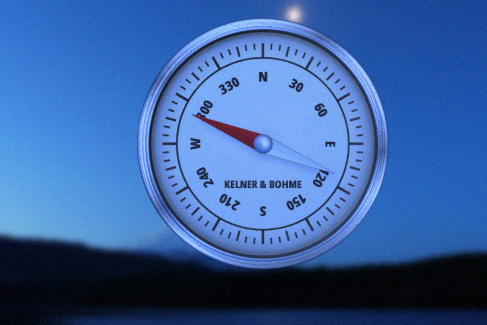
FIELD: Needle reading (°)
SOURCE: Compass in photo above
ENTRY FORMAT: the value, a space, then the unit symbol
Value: 292.5 °
